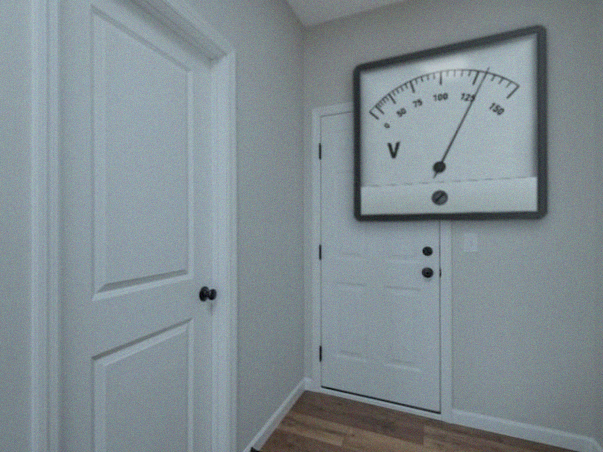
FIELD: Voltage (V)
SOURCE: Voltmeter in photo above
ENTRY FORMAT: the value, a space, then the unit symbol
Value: 130 V
